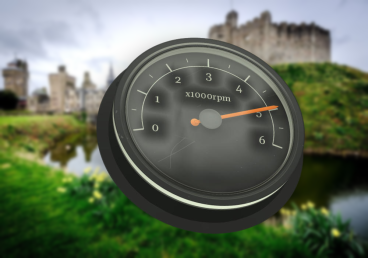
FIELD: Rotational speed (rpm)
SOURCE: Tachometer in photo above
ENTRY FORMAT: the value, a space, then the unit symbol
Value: 5000 rpm
